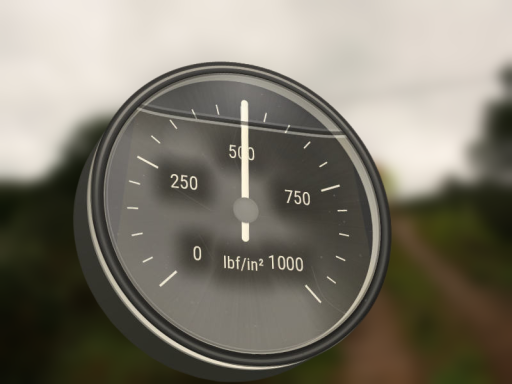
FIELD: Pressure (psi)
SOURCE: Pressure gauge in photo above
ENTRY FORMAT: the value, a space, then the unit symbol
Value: 500 psi
